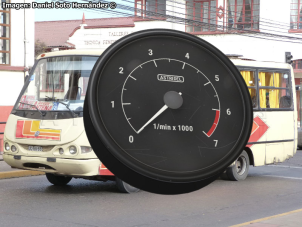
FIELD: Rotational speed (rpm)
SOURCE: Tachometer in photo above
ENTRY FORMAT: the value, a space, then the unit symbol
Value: 0 rpm
